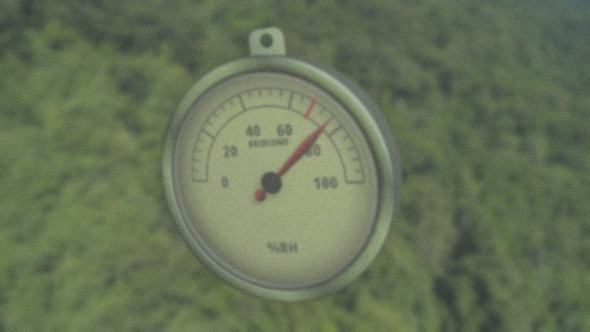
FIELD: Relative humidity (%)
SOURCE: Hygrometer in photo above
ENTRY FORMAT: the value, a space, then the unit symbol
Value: 76 %
